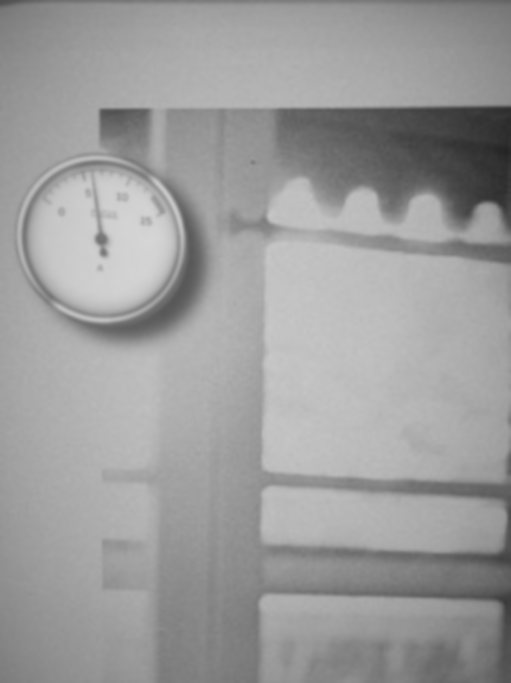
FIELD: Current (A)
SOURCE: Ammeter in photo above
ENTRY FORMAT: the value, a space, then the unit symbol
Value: 6 A
